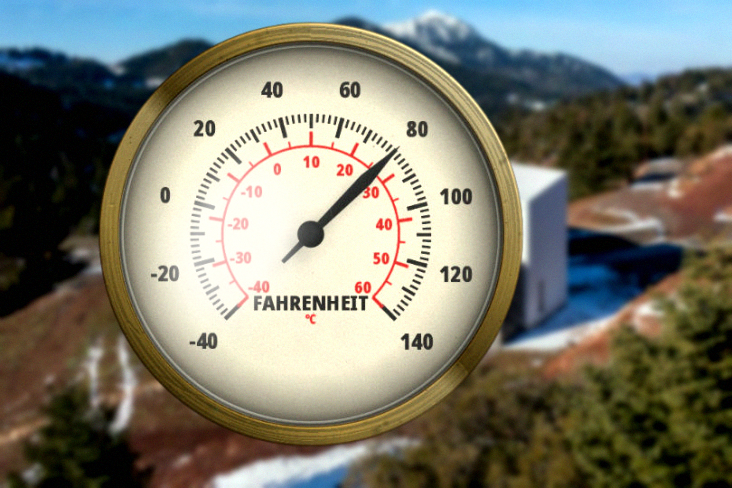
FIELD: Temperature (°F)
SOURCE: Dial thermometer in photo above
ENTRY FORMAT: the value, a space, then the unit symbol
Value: 80 °F
